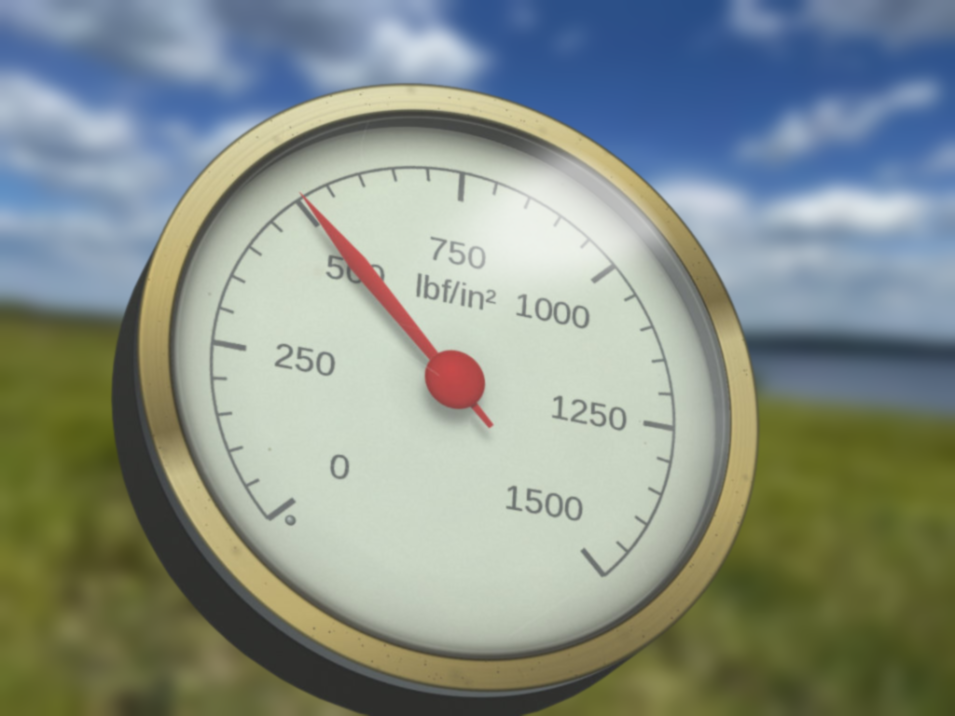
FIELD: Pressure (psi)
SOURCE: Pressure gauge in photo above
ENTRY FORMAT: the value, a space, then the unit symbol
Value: 500 psi
